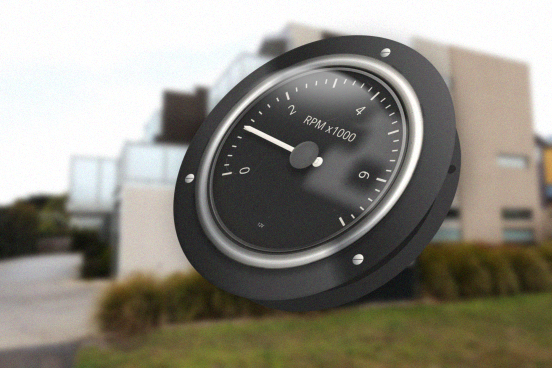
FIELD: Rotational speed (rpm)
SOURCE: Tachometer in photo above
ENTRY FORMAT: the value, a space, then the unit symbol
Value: 1000 rpm
